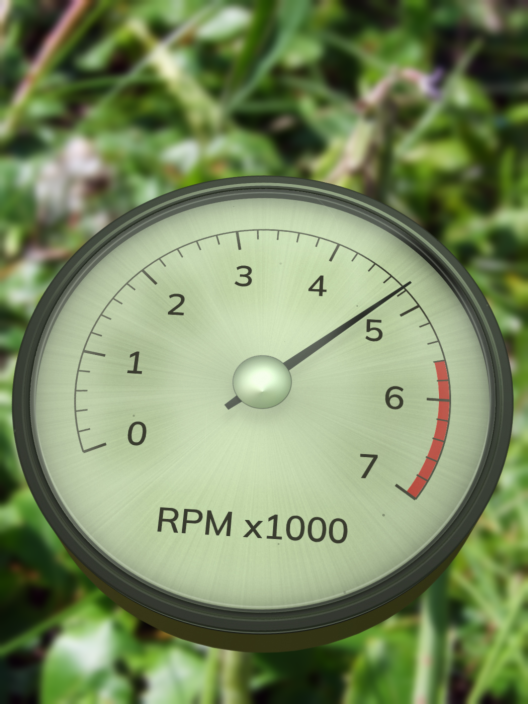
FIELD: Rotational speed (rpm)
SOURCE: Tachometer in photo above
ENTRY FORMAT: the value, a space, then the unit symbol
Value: 4800 rpm
